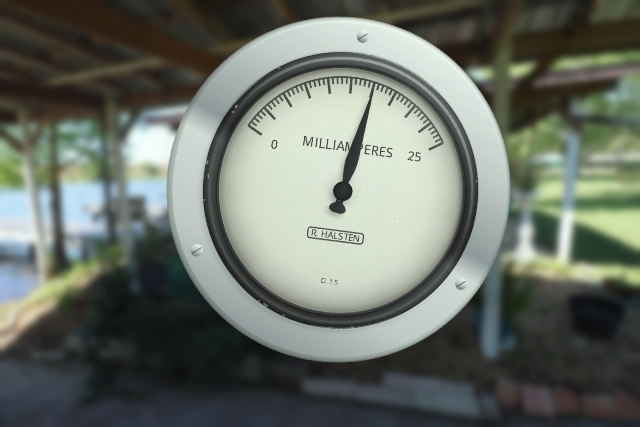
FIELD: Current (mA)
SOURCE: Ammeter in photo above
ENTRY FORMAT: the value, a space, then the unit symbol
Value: 15 mA
